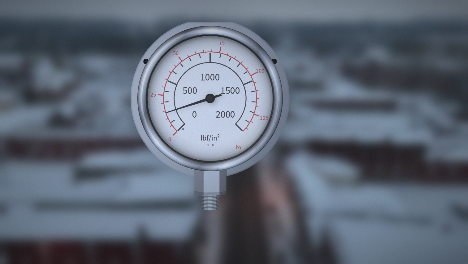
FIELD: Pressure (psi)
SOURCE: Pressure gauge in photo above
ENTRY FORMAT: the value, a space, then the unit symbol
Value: 200 psi
